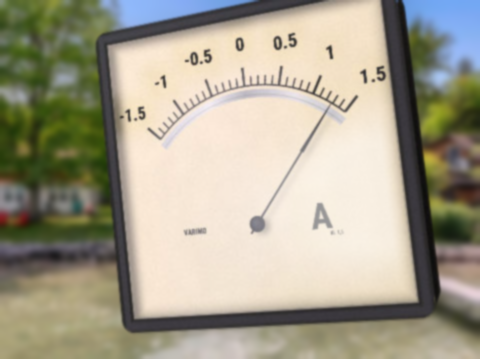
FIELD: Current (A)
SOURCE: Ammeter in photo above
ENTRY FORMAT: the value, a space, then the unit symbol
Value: 1.3 A
